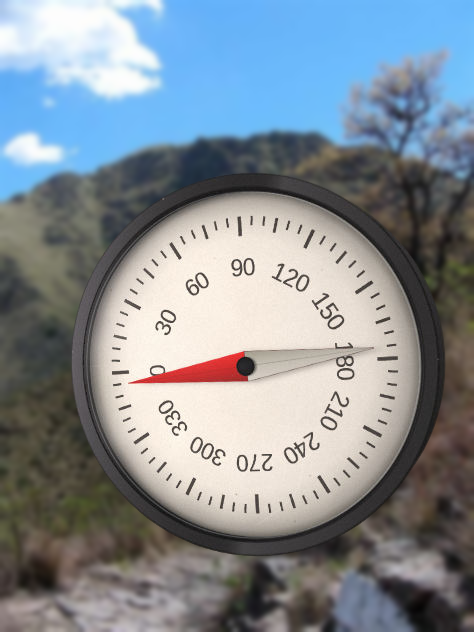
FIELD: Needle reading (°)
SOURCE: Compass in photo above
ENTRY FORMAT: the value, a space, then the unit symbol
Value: 355 °
